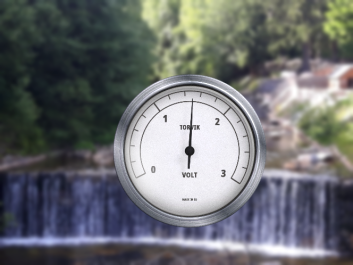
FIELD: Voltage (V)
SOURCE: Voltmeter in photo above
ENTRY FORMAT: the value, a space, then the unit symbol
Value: 1.5 V
